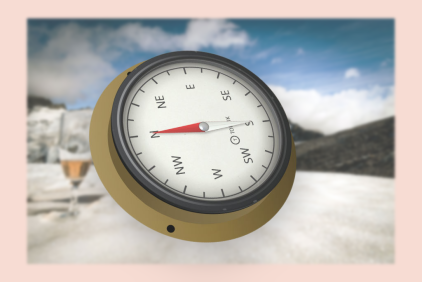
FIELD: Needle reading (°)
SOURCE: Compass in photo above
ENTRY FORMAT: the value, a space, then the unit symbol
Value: 0 °
